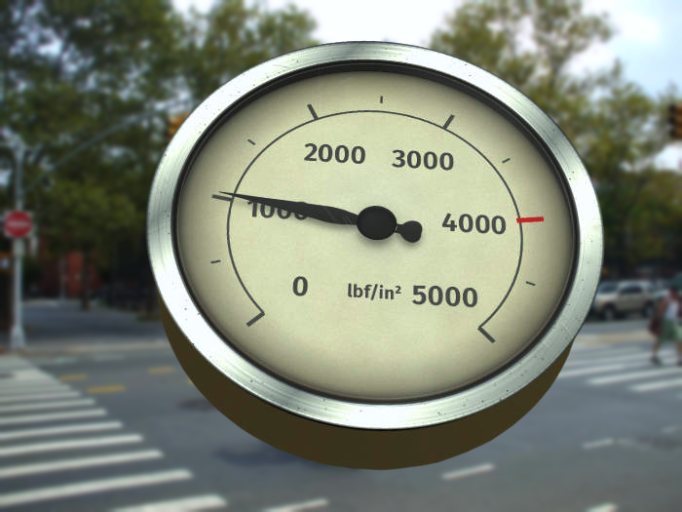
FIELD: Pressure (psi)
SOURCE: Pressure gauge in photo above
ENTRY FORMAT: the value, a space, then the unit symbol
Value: 1000 psi
